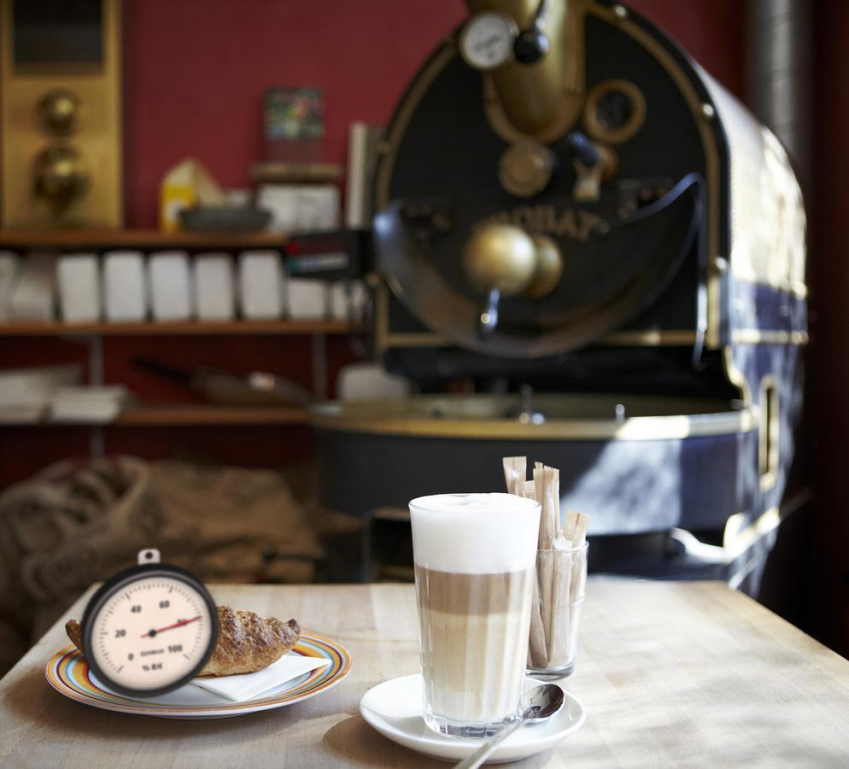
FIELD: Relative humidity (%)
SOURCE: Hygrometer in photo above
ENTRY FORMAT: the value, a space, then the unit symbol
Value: 80 %
